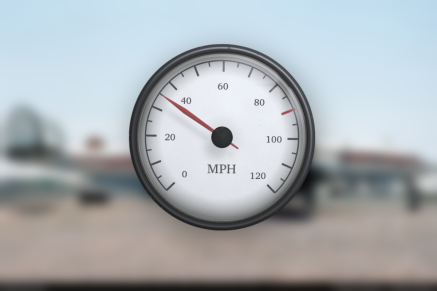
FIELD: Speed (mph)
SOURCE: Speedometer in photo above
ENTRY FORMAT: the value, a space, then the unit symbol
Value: 35 mph
